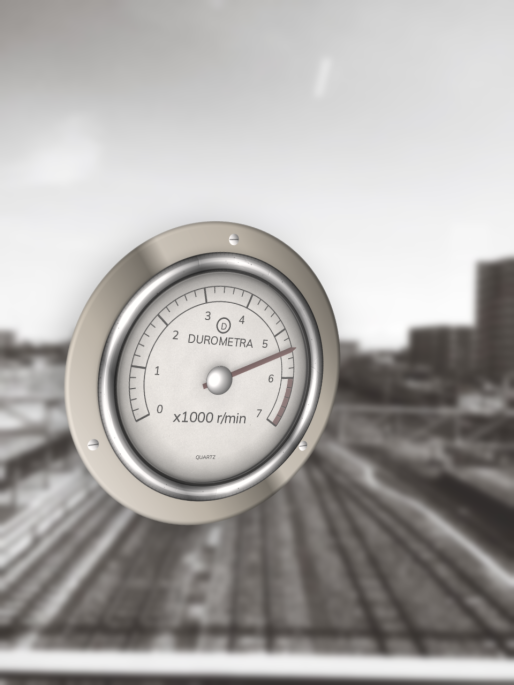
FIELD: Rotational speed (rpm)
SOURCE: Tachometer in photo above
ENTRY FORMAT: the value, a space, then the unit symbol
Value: 5400 rpm
